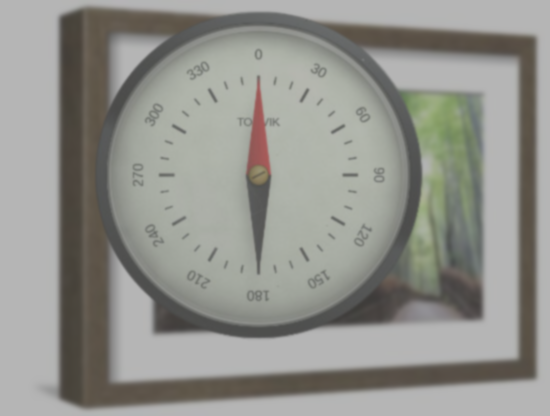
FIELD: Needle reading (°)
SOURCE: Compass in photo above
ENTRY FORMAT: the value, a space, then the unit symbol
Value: 0 °
